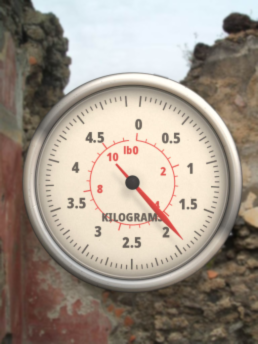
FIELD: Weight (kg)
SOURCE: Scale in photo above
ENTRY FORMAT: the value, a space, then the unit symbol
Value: 1.9 kg
